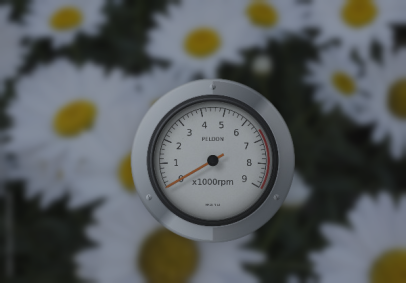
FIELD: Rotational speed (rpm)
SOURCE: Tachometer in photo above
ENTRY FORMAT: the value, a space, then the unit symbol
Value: 0 rpm
